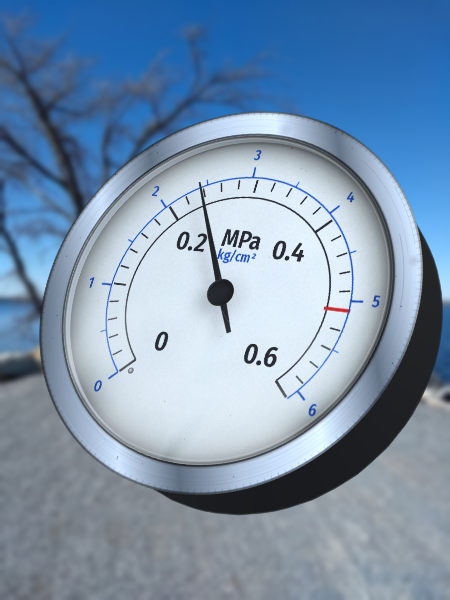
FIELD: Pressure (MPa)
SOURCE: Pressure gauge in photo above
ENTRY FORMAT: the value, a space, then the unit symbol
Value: 0.24 MPa
